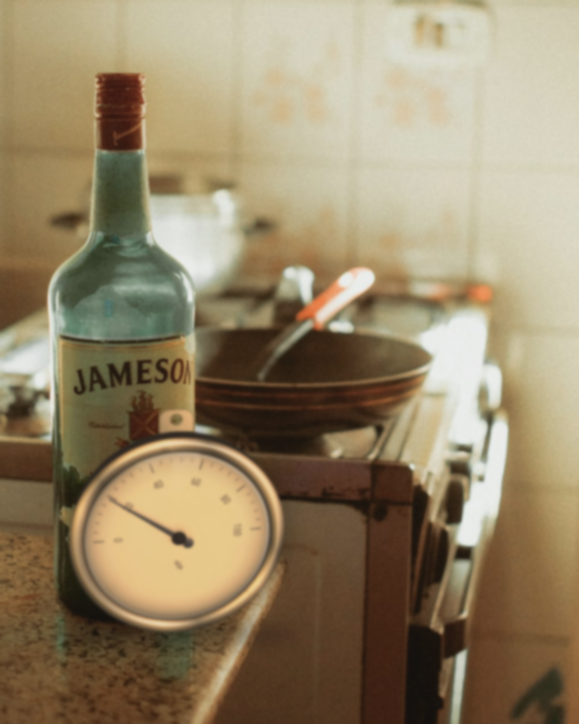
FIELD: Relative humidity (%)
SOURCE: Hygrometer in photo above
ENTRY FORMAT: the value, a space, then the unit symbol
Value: 20 %
